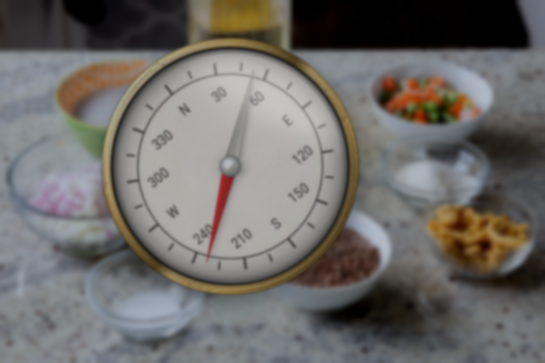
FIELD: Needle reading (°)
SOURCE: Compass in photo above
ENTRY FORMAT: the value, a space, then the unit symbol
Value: 232.5 °
